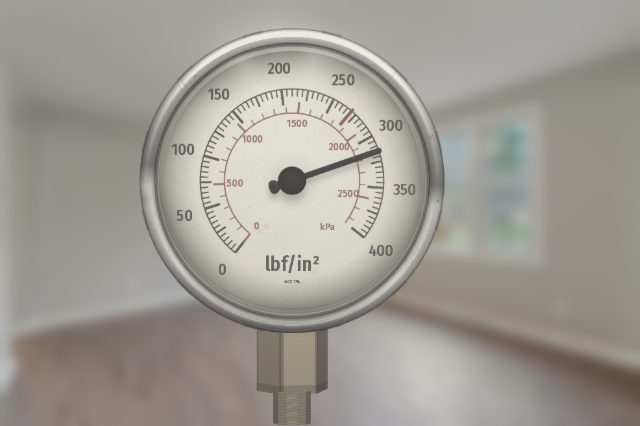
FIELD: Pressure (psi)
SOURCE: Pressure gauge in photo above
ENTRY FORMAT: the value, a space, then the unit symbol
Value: 315 psi
